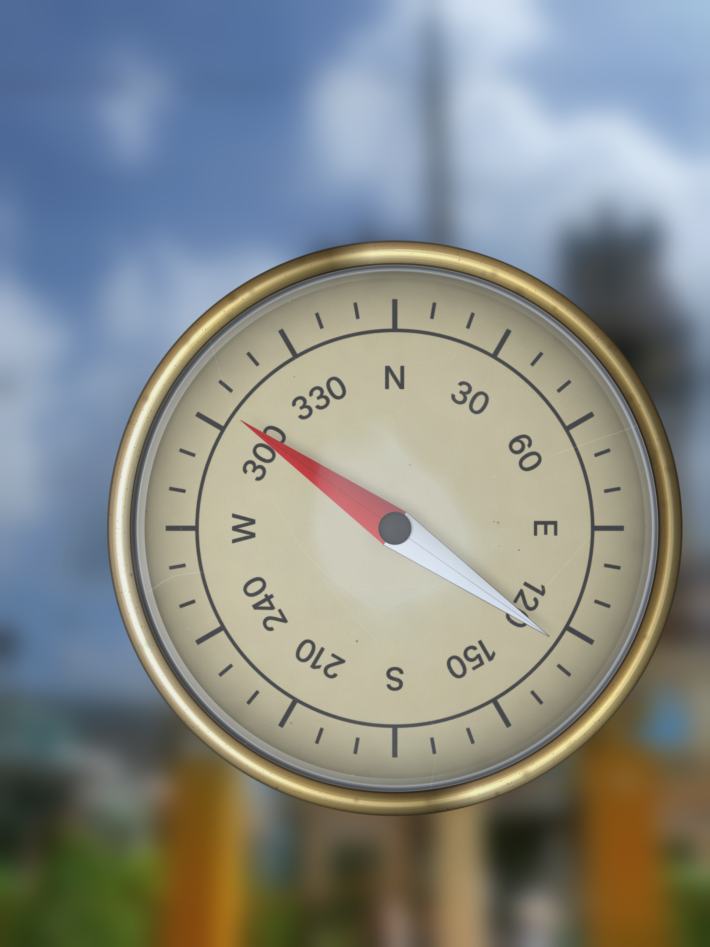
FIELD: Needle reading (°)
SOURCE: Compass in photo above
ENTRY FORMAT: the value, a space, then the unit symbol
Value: 305 °
